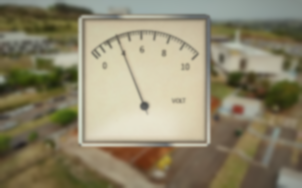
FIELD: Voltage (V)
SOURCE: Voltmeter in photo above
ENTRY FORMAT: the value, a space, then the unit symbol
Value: 4 V
